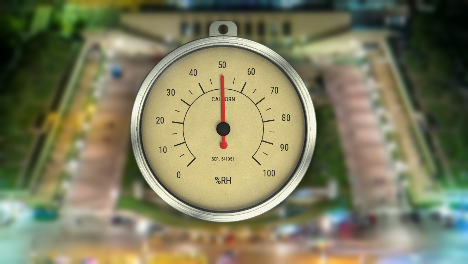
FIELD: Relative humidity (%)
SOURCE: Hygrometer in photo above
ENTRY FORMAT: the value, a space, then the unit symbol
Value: 50 %
